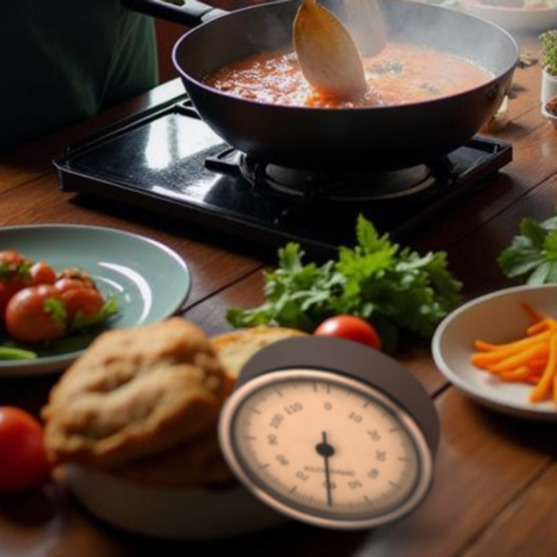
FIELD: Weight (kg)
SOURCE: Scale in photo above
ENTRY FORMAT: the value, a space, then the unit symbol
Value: 60 kg
